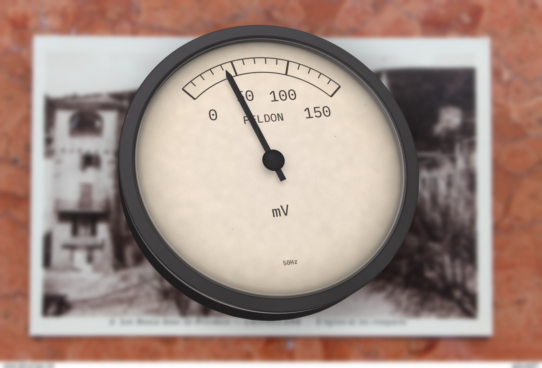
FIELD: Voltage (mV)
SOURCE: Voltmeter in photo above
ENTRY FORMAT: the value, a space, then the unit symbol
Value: 40 mV
